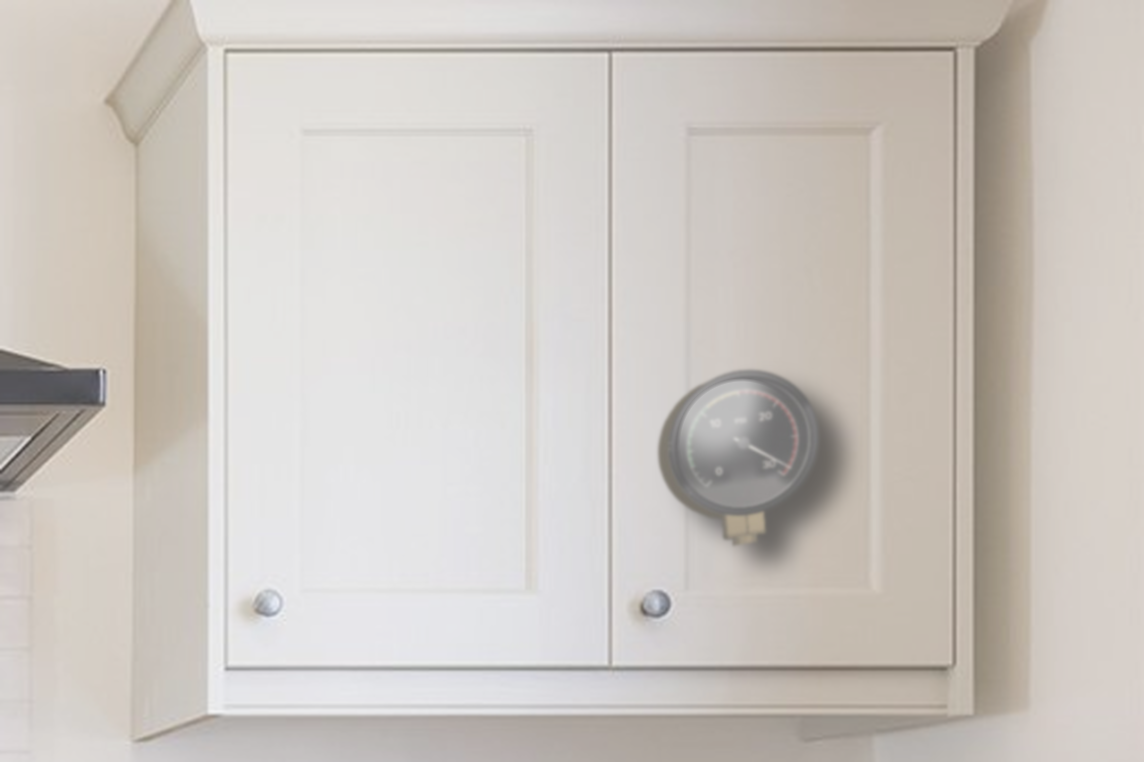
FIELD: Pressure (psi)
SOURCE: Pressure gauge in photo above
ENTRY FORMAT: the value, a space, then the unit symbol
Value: 29 psi
